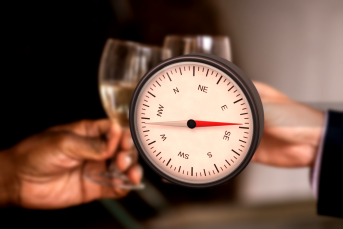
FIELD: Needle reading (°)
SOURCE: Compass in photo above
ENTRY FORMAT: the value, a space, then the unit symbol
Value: 115 °
